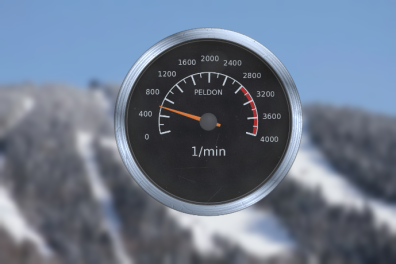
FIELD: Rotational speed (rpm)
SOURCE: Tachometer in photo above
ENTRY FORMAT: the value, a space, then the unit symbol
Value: 600 rpm
